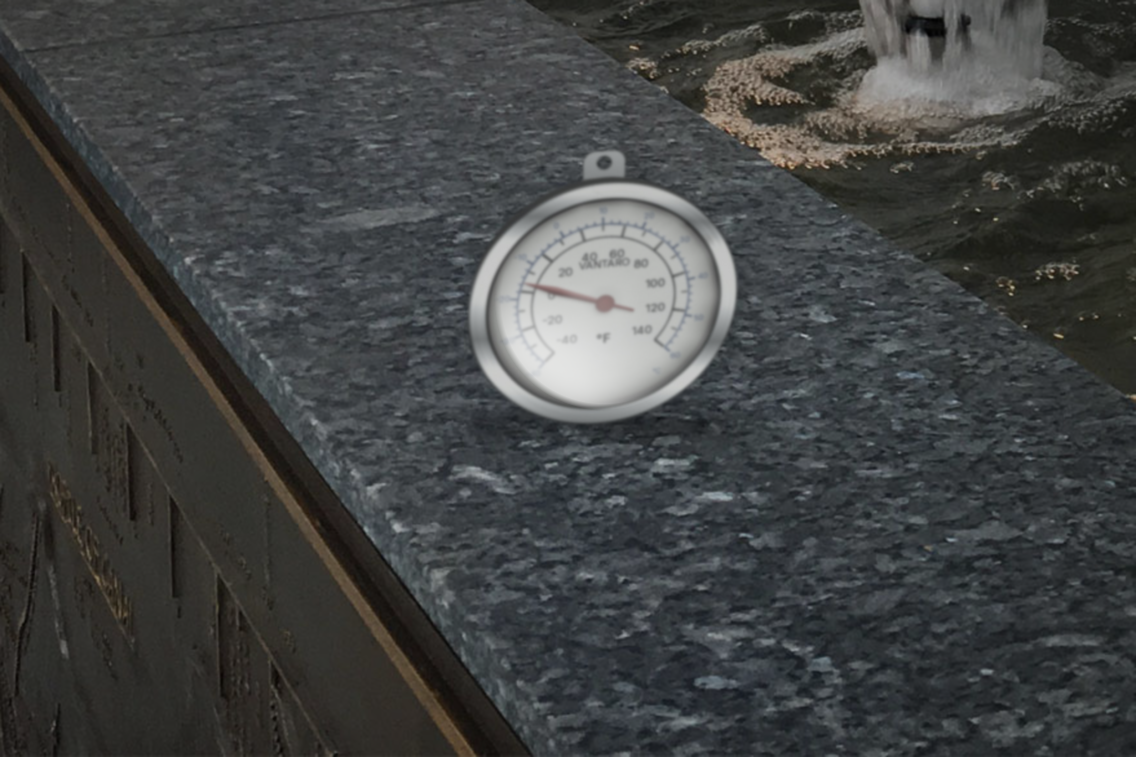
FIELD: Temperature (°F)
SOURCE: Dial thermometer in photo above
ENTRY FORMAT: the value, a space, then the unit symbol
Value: 5 °F
